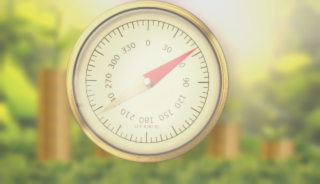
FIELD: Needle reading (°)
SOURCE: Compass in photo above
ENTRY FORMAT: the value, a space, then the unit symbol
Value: 55 °
